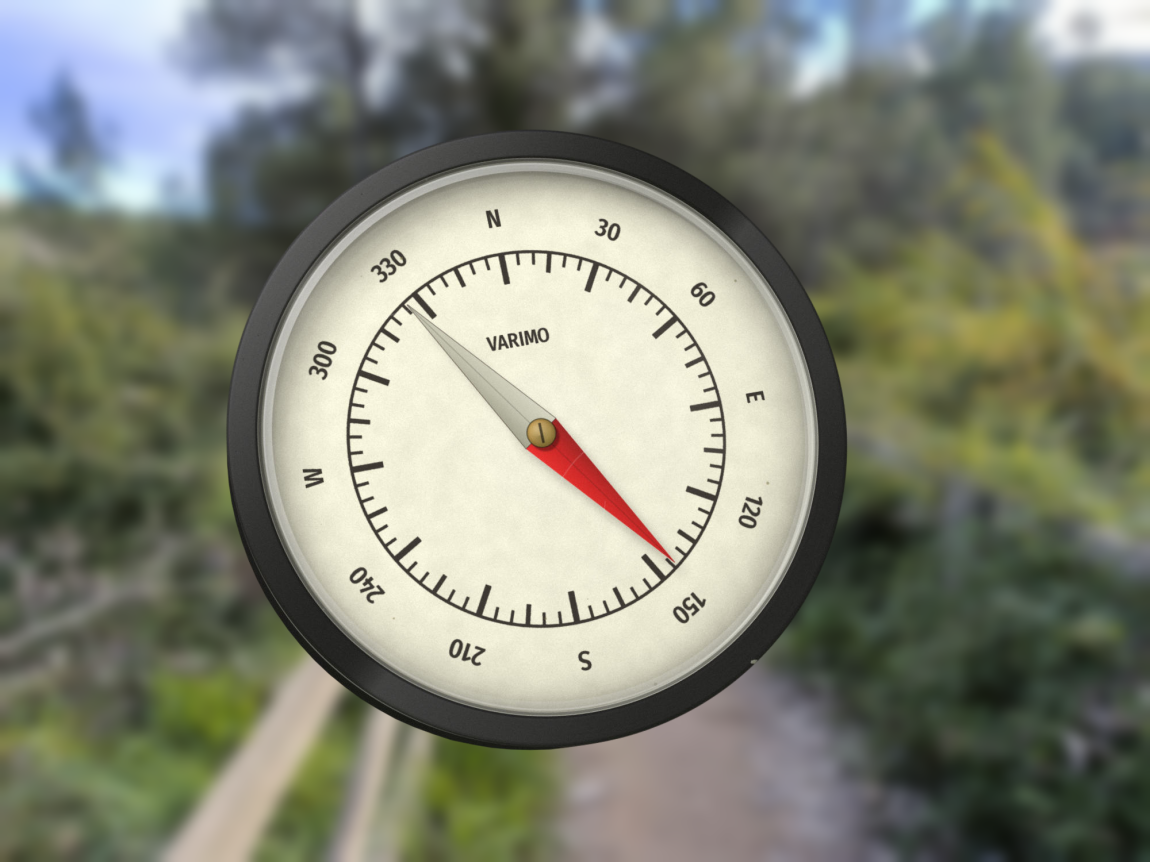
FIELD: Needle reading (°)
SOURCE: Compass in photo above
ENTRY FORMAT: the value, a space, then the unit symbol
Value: 145 °
